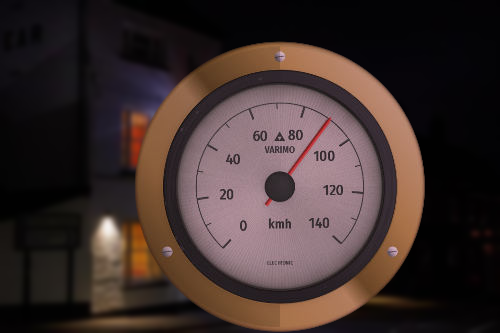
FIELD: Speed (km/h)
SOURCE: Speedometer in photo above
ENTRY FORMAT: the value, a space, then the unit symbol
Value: 90 km/h
